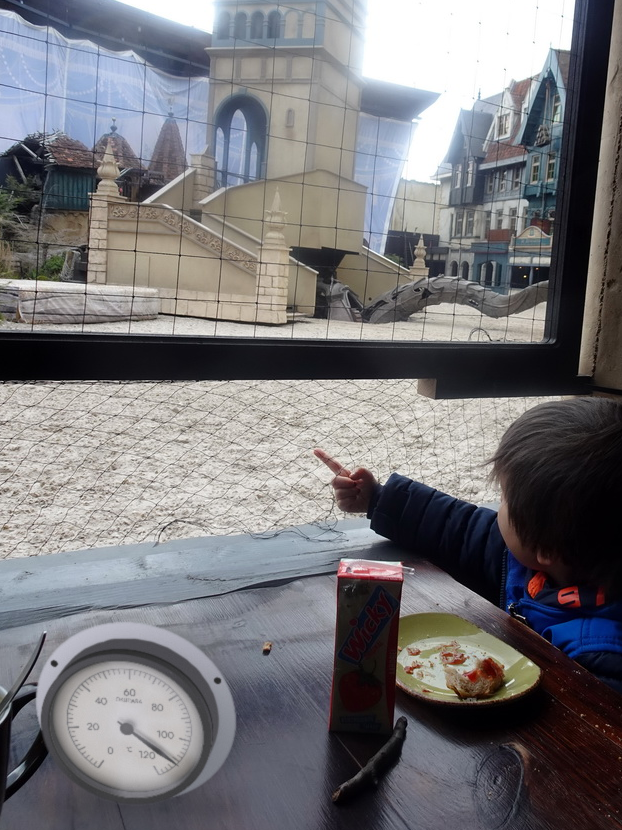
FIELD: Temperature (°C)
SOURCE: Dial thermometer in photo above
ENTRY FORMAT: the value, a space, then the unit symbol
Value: 110 °C
